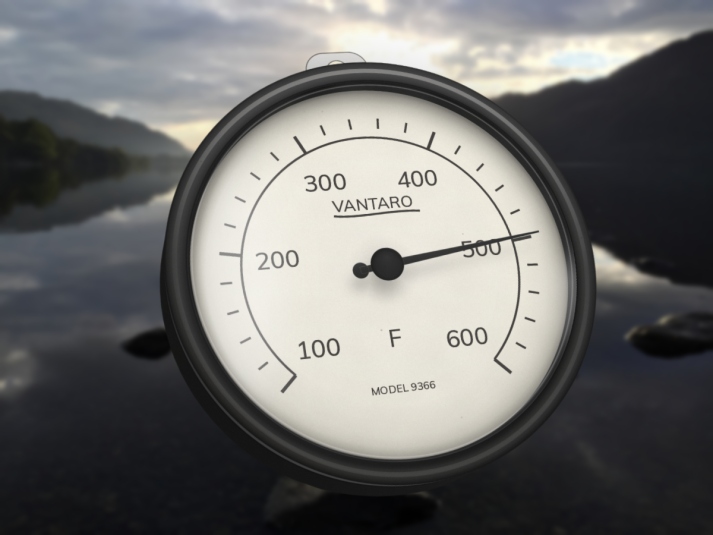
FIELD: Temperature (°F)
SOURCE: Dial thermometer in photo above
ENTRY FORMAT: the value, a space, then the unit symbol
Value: 500 °F
